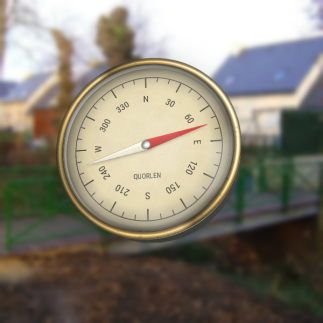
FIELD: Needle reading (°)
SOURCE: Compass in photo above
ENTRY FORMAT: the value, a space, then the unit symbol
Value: 75 °
